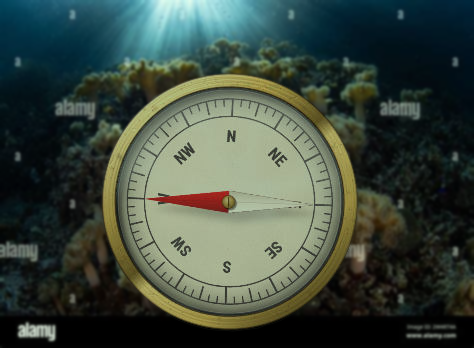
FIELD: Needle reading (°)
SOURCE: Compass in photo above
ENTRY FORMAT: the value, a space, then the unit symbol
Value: 270 °
